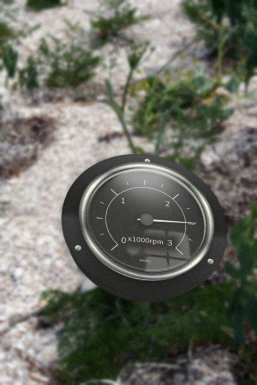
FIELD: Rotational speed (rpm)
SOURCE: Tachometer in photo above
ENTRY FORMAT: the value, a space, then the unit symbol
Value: 2500 rpm
